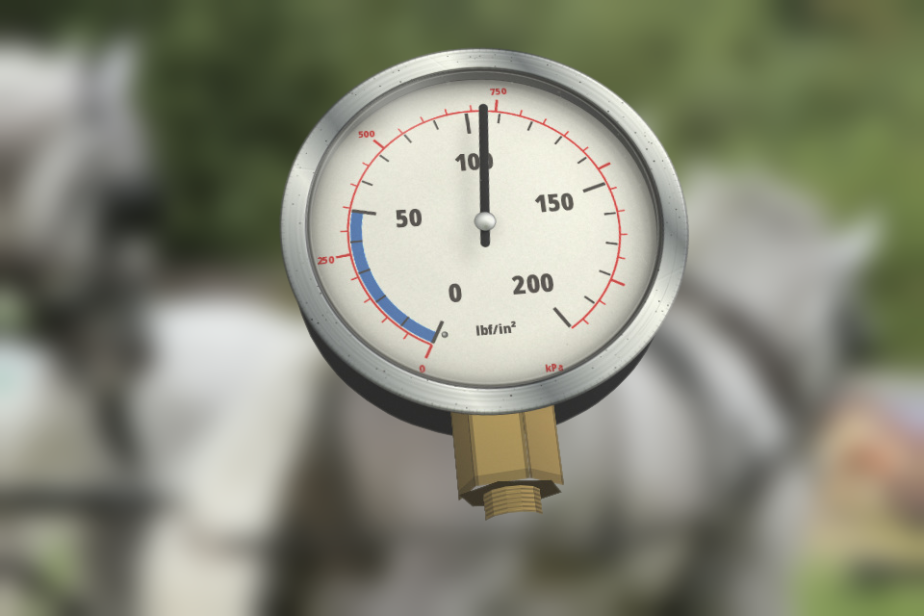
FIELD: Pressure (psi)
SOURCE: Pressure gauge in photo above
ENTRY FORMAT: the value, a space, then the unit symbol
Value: 105 psi
